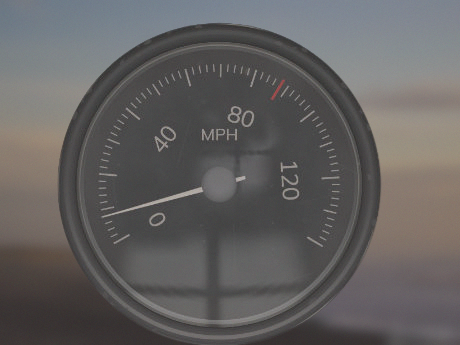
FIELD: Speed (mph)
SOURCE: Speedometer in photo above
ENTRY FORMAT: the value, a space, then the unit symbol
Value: 8 mph
